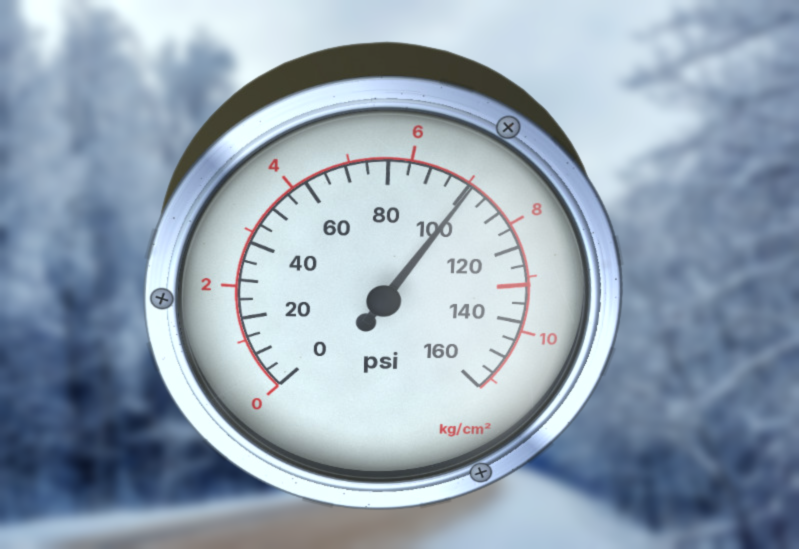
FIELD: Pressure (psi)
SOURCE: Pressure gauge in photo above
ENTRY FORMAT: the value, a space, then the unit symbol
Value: 100 psi
